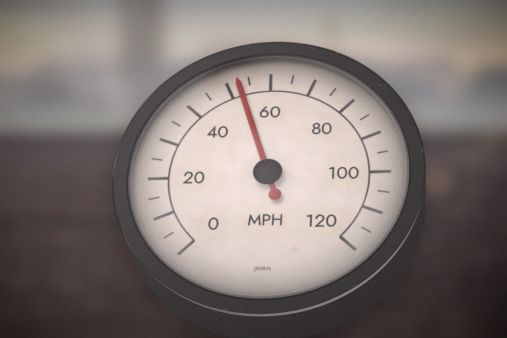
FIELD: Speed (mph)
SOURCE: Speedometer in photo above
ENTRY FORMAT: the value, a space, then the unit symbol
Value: 52.5 mph
